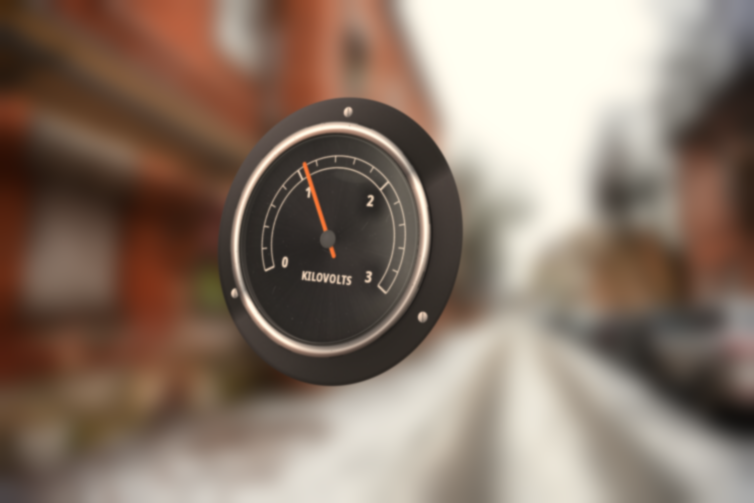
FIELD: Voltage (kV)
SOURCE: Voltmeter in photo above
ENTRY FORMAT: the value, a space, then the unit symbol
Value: 1.1 kV
